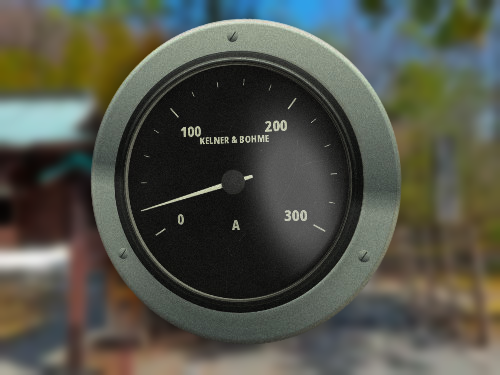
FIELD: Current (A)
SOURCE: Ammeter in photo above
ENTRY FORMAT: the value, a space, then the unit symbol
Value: 20 A
